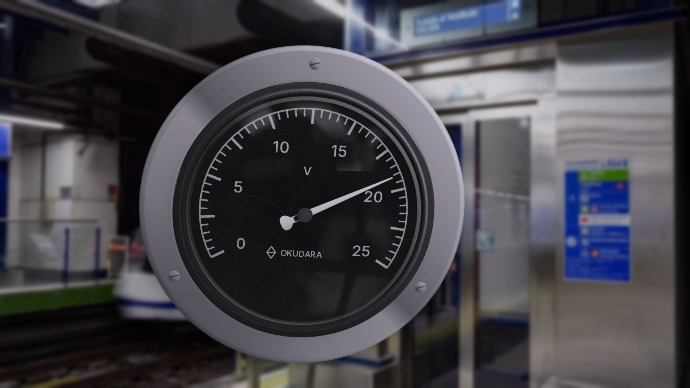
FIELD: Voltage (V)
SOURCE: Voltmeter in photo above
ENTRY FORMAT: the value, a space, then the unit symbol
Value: 19 V
